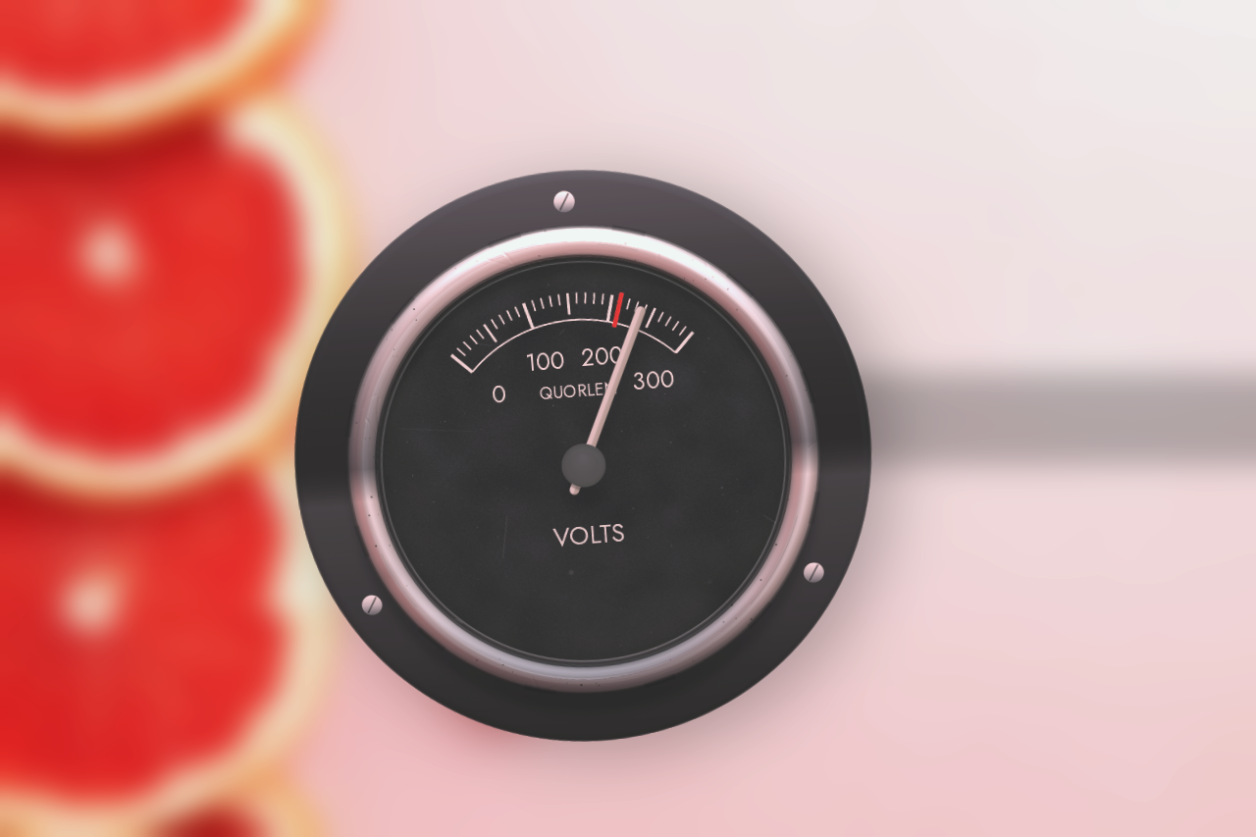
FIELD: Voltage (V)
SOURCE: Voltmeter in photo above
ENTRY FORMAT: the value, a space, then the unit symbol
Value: 235 V
